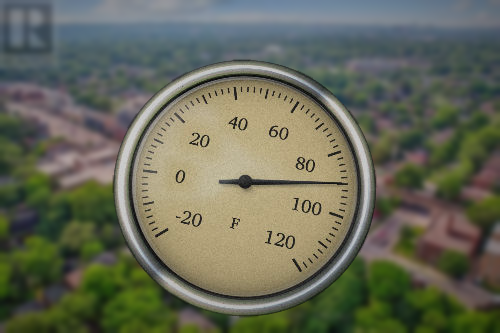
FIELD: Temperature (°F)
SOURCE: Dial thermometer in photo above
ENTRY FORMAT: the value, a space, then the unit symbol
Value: 90 °F
